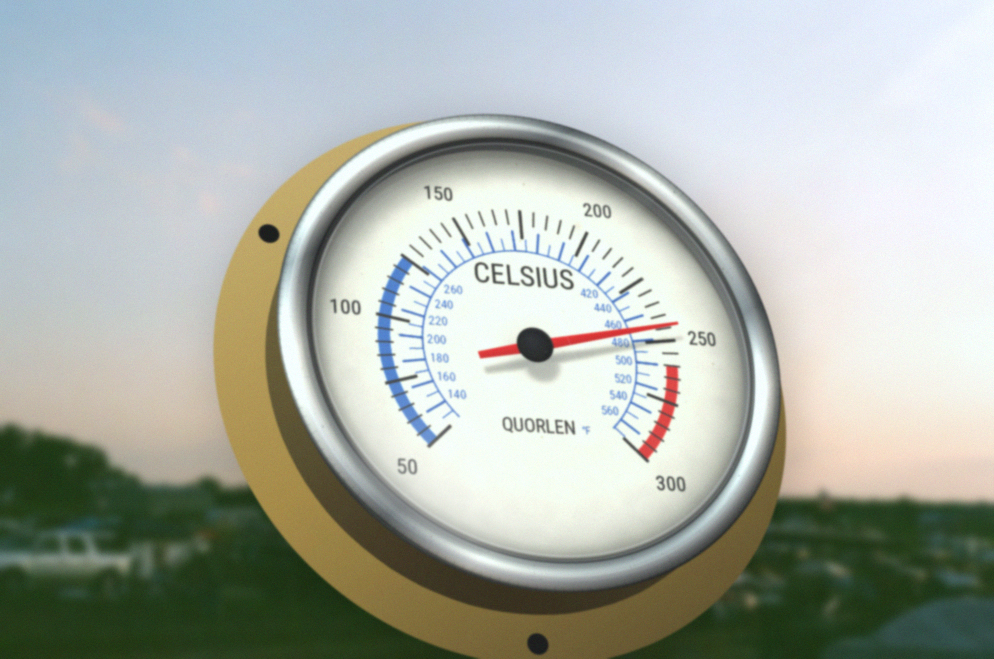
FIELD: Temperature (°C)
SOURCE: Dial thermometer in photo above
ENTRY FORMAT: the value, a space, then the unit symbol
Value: 245 °C
